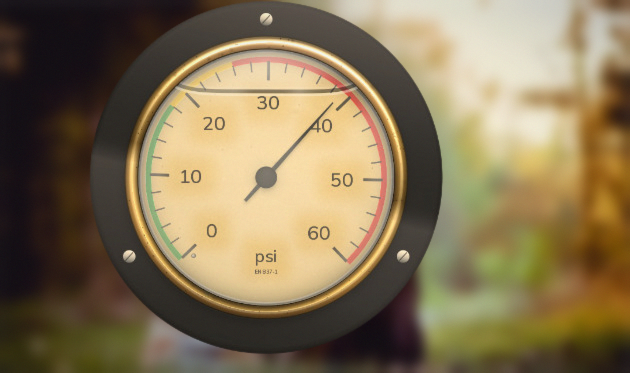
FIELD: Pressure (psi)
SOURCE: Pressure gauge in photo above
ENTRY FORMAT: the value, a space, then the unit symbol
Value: 39 psi
